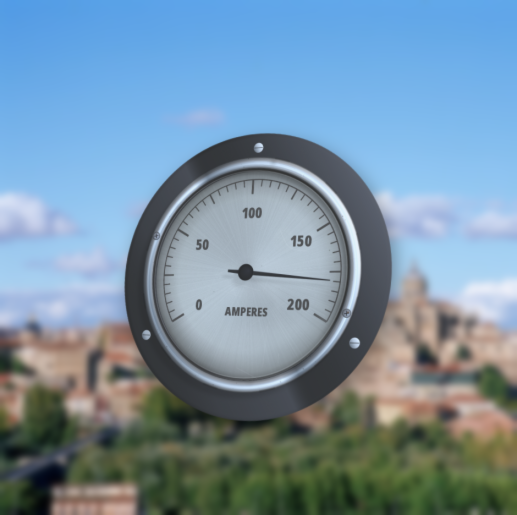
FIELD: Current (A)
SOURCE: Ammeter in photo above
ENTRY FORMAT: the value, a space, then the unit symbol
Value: 180 A
